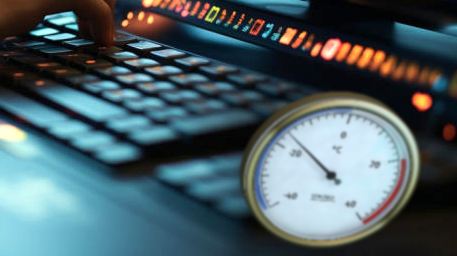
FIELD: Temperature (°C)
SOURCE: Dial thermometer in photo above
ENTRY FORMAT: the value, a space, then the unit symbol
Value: -16 °C
